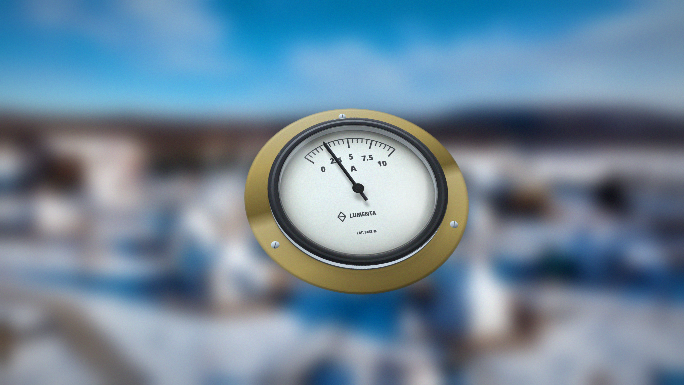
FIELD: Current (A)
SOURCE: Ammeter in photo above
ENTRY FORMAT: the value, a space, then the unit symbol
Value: 2.5 A
